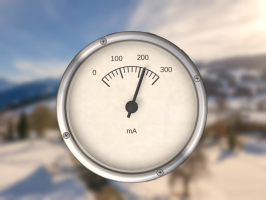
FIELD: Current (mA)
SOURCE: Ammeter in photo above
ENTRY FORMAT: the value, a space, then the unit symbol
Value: 220 mA
